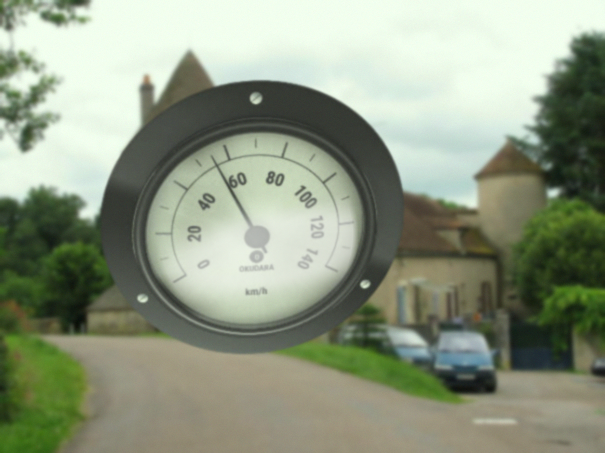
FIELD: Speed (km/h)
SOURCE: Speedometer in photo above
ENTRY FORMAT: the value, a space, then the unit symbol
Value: 55 km/h
